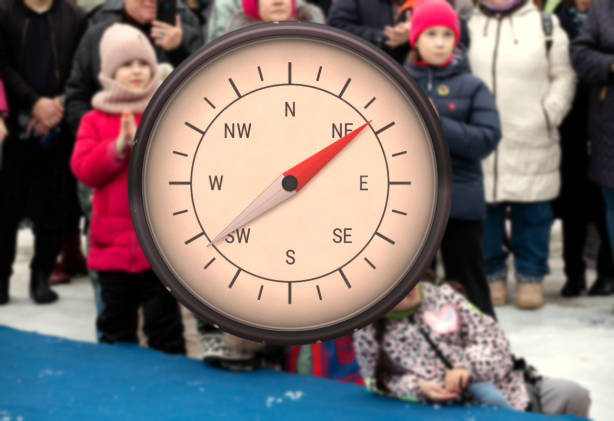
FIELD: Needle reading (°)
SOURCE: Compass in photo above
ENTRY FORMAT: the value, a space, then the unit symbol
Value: 52.5 °
